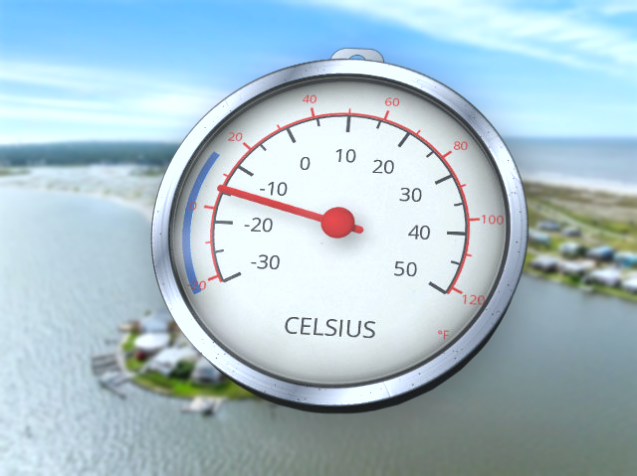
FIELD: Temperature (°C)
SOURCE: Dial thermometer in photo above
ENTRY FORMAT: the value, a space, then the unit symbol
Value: -15 °C
